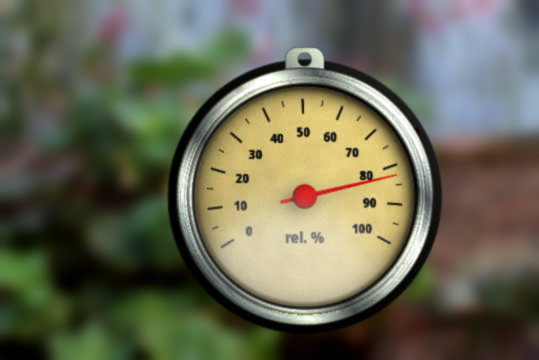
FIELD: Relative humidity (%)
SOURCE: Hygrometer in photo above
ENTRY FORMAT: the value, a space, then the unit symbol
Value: 82.5 %
